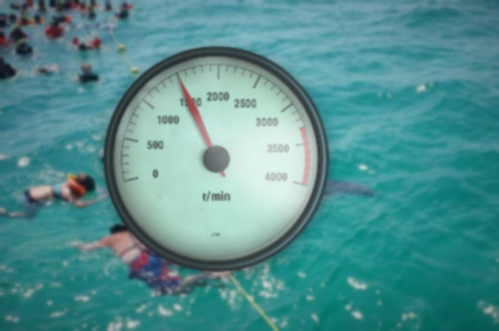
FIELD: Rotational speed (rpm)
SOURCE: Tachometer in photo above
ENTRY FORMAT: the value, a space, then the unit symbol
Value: 1500 rpm
